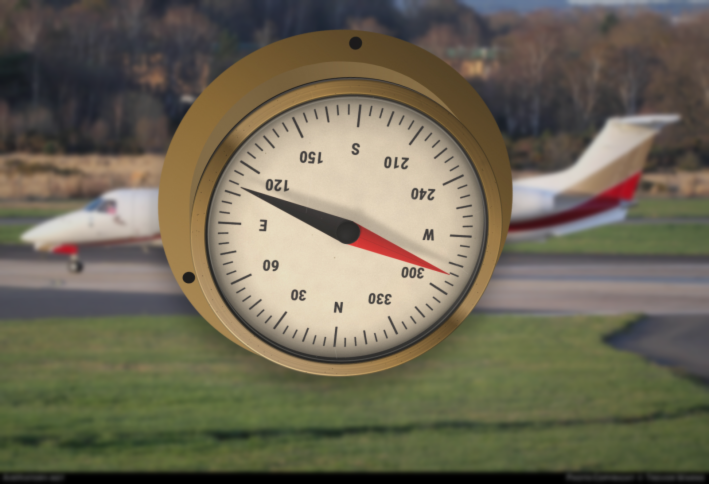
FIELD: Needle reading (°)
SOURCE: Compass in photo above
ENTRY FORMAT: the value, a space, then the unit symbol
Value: 290 °
